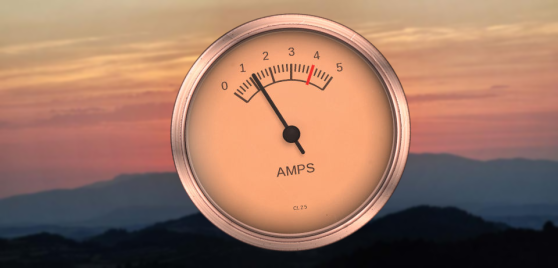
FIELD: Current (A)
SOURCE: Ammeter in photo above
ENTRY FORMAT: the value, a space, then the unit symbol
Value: 1.2 A
